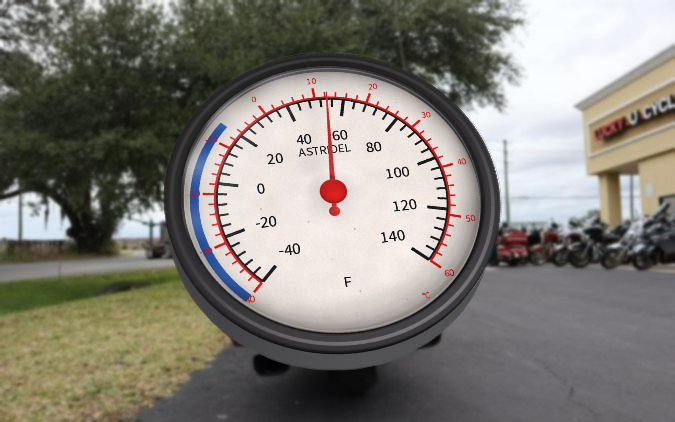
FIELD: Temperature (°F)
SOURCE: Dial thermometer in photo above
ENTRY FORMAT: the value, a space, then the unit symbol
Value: 54 °F
